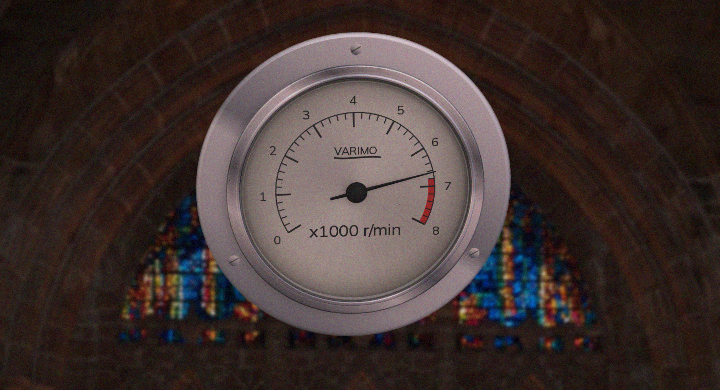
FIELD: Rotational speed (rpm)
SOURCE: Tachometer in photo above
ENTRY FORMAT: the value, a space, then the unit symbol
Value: 6600 rpm
